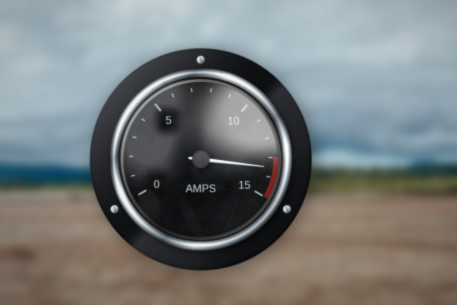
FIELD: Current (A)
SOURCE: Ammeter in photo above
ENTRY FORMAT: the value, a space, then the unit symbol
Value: 13.5 A
